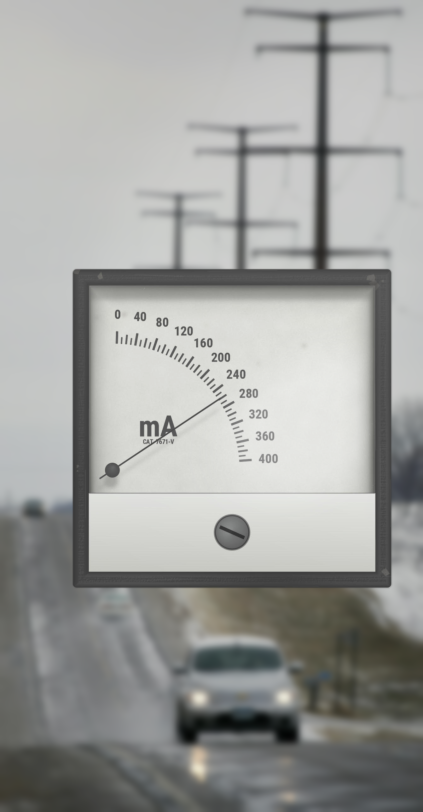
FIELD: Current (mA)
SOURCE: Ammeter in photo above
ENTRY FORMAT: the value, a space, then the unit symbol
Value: 260 mA
